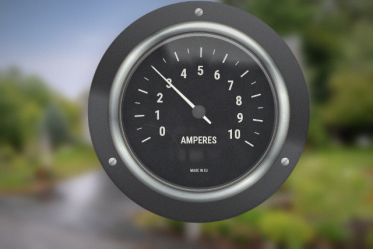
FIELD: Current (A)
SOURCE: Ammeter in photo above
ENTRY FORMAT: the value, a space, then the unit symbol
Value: 3 A
